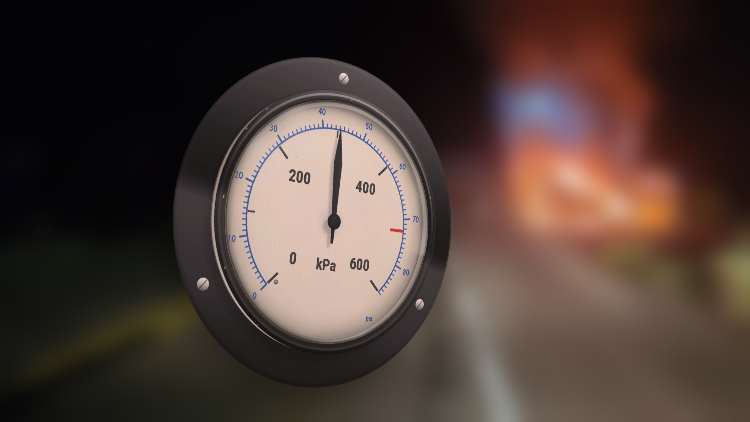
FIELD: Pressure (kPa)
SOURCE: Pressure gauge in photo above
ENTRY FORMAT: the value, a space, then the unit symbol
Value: 300 kPa
